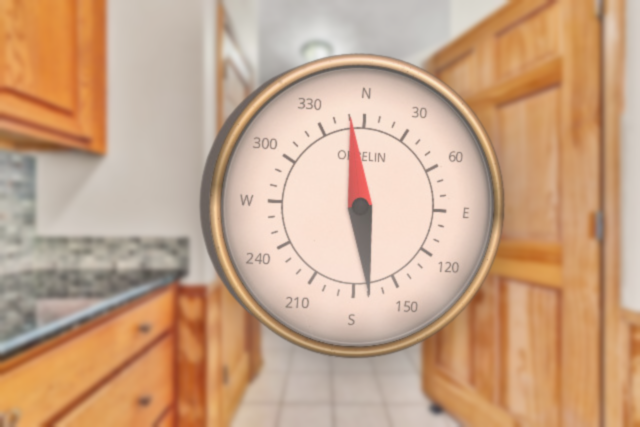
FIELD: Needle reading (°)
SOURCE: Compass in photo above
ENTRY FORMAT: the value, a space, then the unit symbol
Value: 350 °
